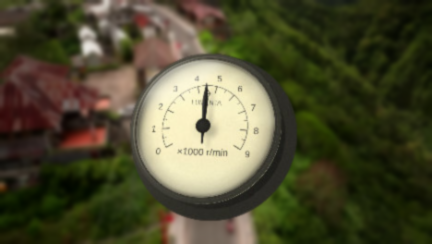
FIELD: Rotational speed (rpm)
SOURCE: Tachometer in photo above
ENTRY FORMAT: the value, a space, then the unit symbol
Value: 4500 rpm
